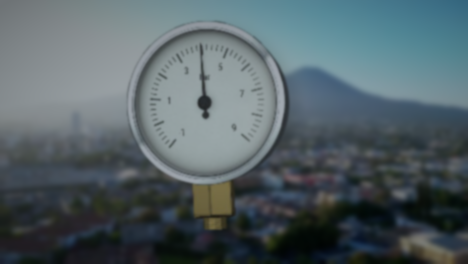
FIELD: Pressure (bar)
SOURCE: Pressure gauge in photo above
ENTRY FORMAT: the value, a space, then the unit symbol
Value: 4 bar
